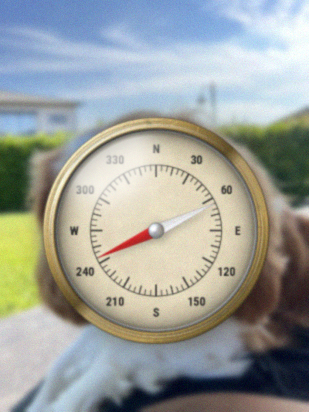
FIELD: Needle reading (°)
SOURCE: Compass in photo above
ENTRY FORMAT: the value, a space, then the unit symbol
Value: 245 °
